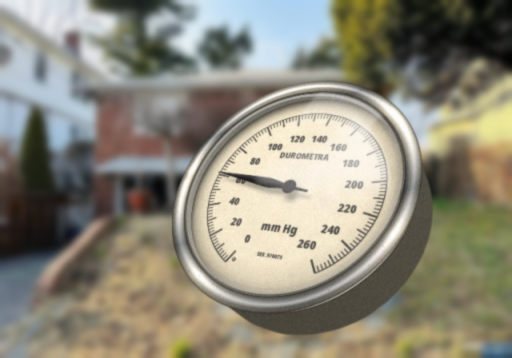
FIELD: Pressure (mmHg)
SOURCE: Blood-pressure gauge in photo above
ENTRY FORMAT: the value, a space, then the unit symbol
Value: 60 mmHg
